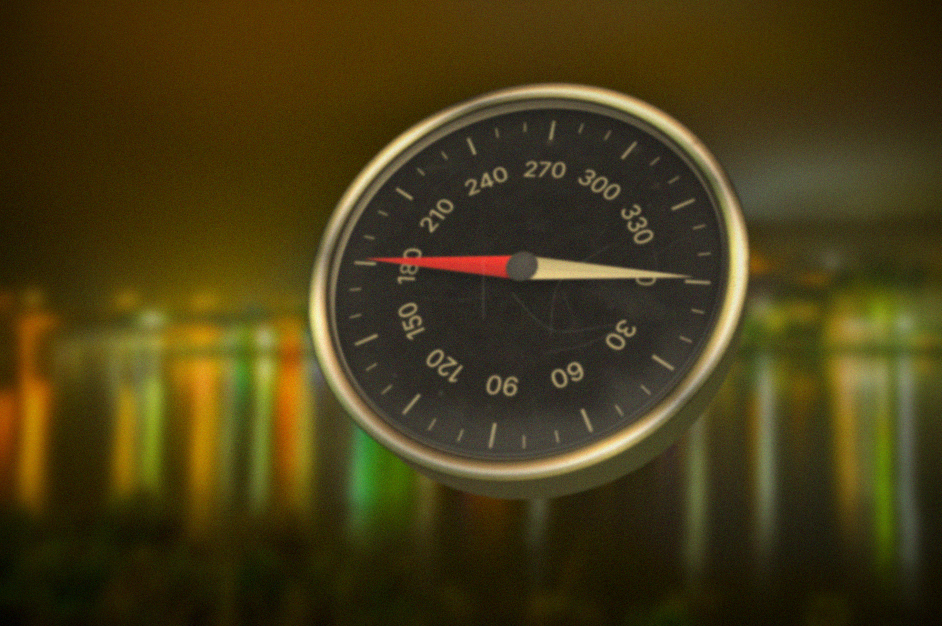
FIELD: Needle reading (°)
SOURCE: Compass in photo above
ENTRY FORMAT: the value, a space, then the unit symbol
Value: 180 °
